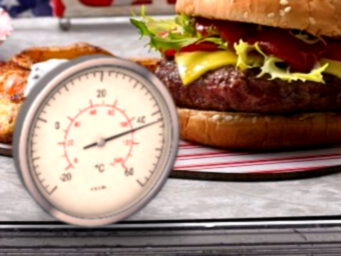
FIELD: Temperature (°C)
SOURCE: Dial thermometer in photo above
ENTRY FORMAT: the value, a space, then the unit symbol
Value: 42 °C
